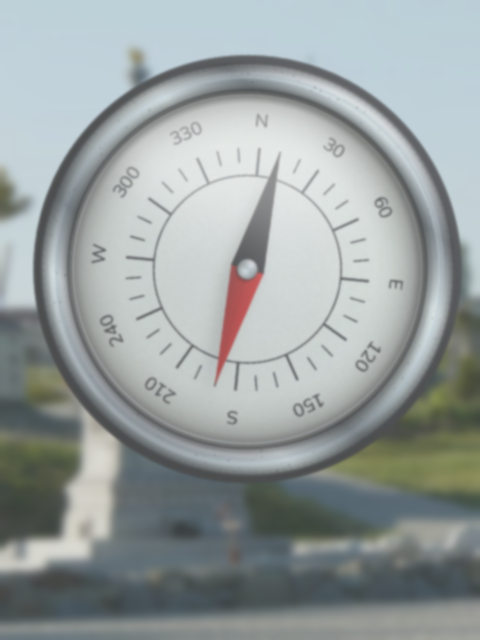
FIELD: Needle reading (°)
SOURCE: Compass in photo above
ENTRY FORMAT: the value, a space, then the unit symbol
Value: 190 °
